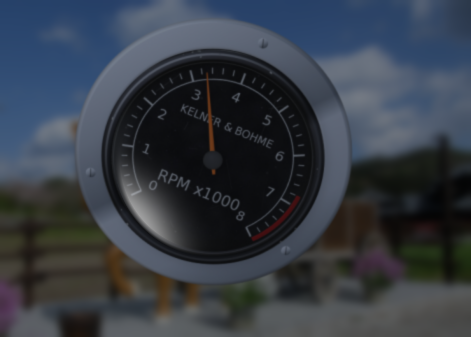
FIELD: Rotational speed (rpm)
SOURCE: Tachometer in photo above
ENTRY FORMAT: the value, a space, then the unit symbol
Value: 3300 rpm
